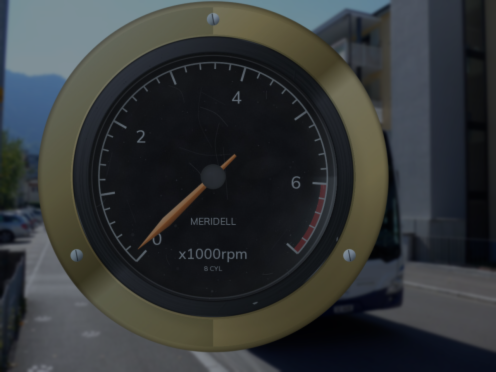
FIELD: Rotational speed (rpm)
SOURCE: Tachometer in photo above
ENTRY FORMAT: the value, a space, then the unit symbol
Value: 100 rpm
